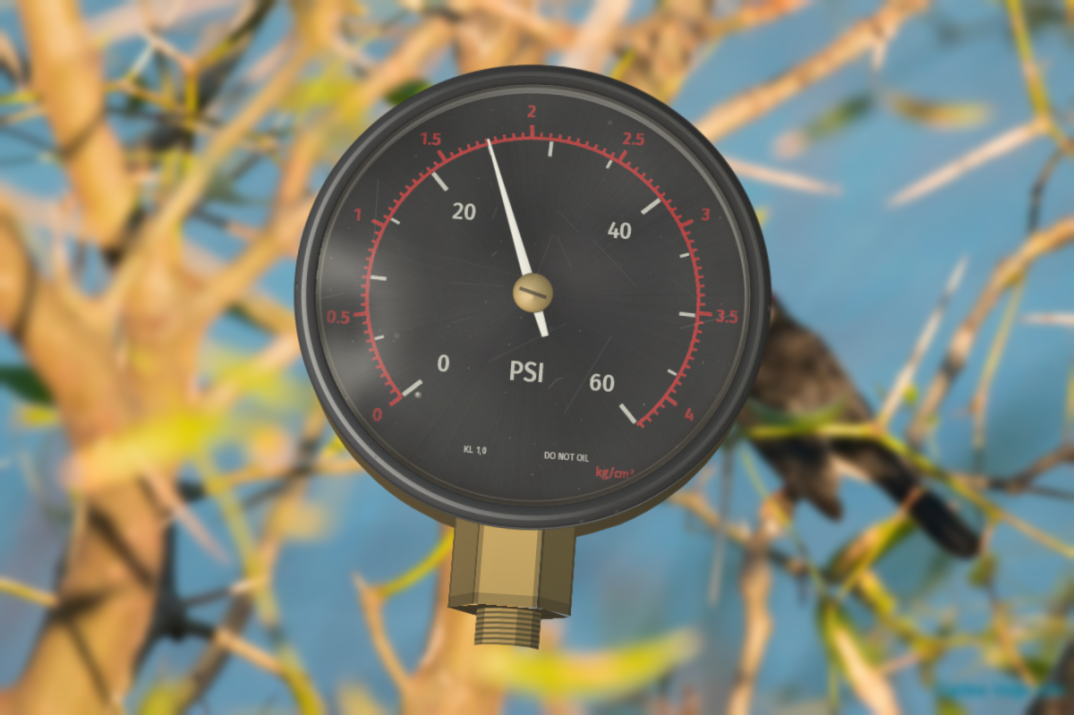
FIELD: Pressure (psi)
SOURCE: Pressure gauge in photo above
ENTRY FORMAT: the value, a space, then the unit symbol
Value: 25 psi
